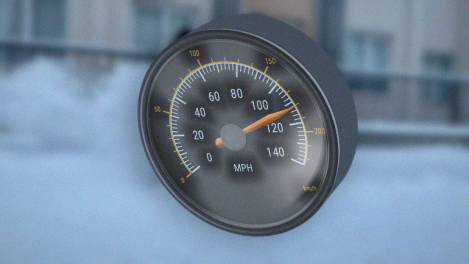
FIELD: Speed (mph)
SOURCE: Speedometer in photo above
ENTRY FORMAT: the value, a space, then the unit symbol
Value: 112 mph
